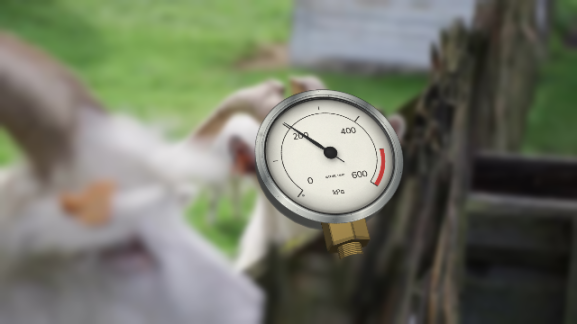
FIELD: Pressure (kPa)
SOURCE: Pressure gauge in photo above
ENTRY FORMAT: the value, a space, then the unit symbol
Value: 200 kPa
